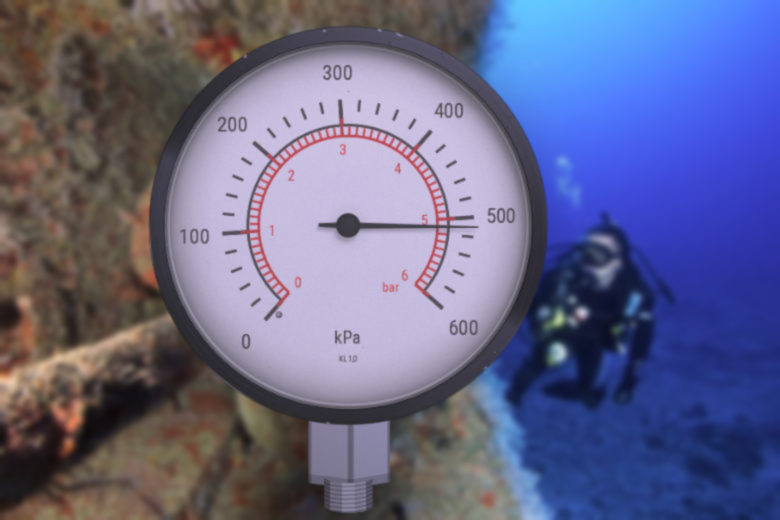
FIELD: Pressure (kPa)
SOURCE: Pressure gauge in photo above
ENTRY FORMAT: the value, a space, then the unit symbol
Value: 510 kPa
